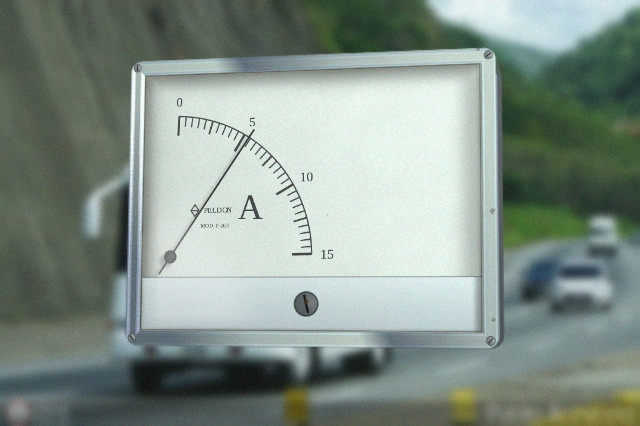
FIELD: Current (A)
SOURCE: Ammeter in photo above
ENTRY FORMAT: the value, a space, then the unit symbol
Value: 5.5 A
